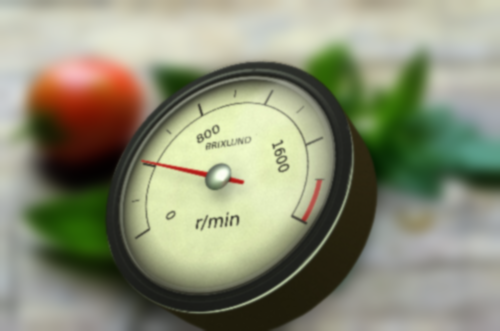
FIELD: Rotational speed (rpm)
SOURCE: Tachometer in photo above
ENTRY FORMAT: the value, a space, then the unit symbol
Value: 400 rpm
